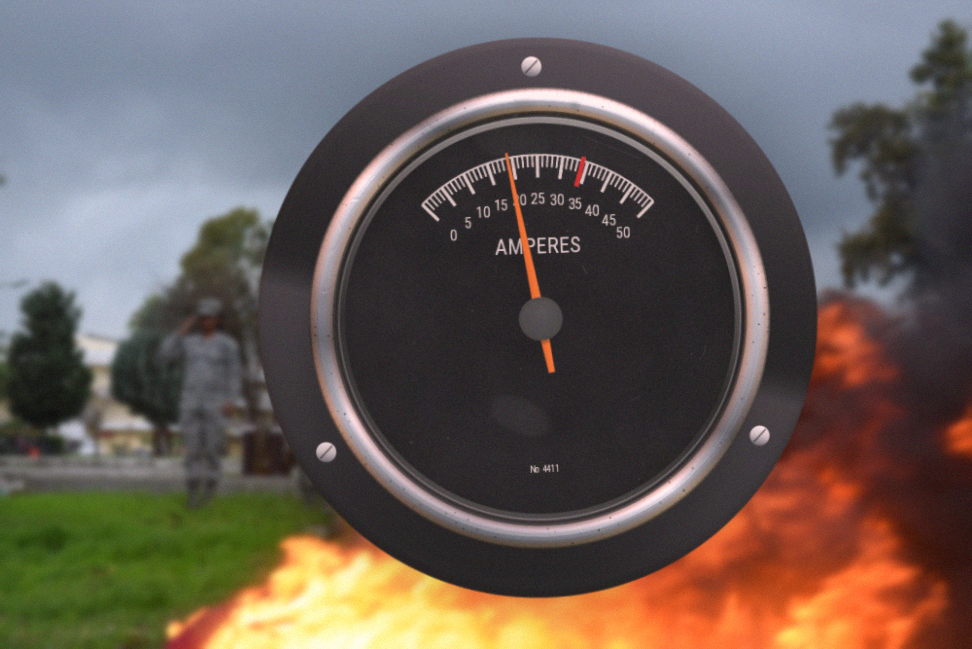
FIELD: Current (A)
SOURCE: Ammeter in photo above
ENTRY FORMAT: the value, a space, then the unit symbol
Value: 19 A
